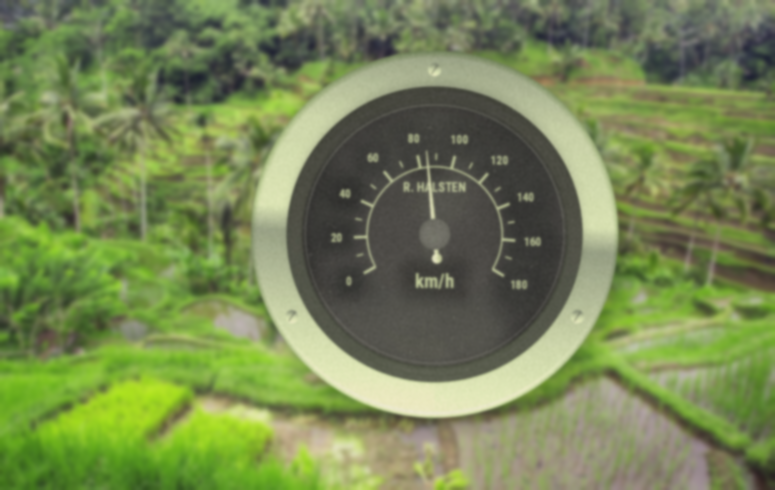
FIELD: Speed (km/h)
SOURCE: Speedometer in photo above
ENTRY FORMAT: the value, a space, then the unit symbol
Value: 85 km/h
